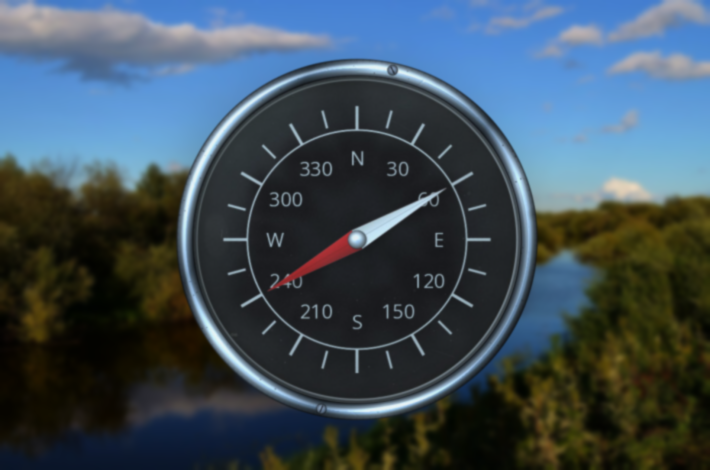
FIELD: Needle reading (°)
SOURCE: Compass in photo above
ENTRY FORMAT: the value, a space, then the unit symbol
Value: 240 °
